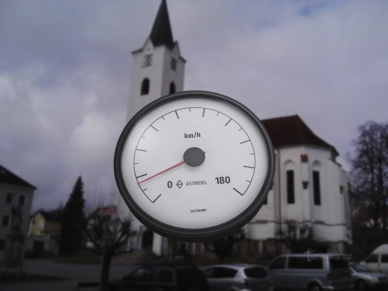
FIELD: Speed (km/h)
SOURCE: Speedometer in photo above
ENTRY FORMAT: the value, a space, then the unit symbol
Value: 15 km/h
